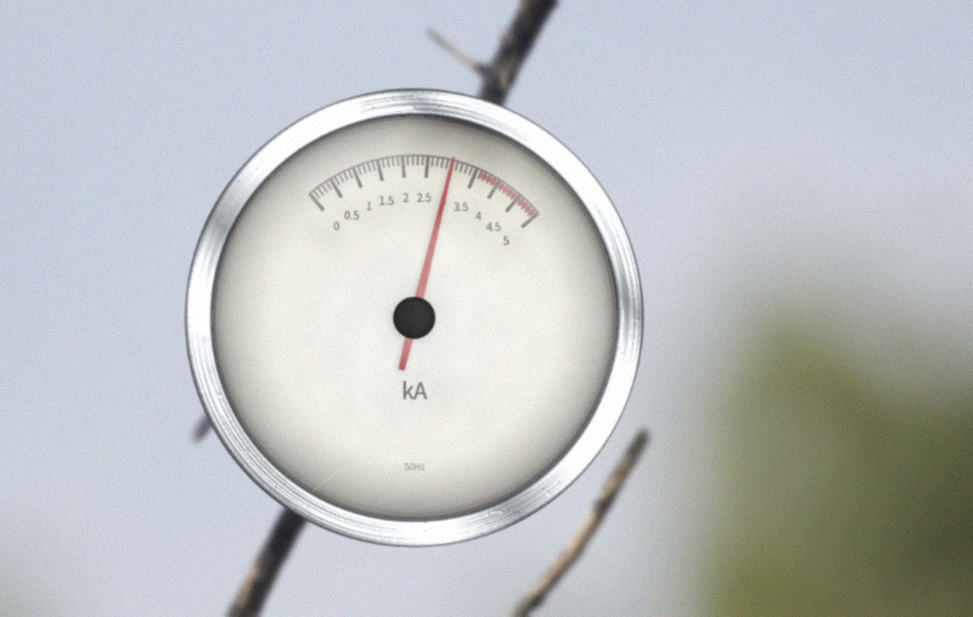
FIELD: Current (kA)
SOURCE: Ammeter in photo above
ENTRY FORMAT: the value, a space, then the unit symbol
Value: 3 kA
